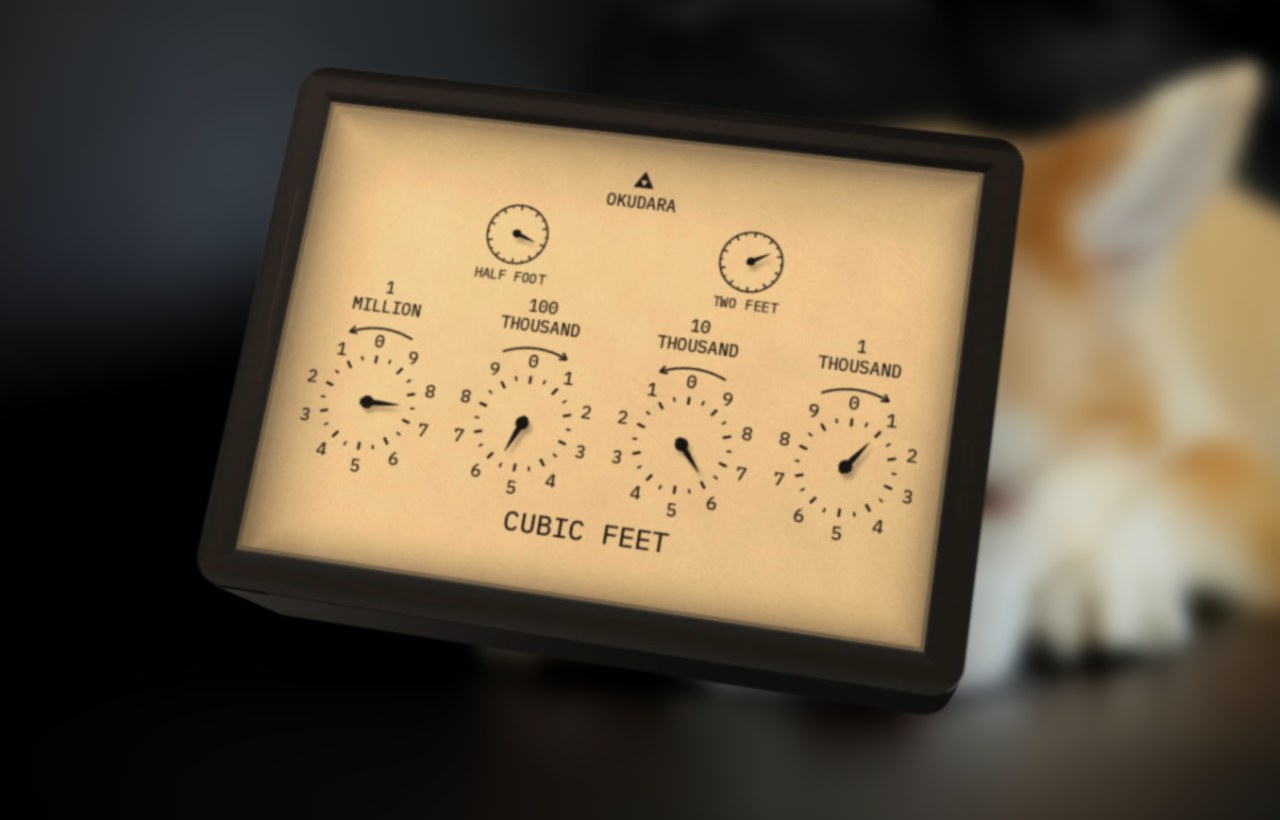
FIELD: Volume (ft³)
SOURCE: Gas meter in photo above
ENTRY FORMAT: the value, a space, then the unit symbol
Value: 756100 ft³
